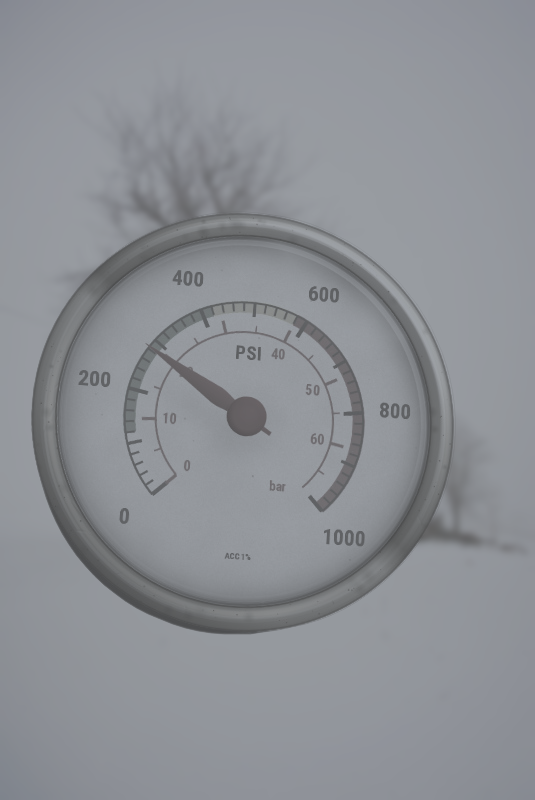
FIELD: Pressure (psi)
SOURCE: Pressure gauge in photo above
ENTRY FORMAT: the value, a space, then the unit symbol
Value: 280 psi
